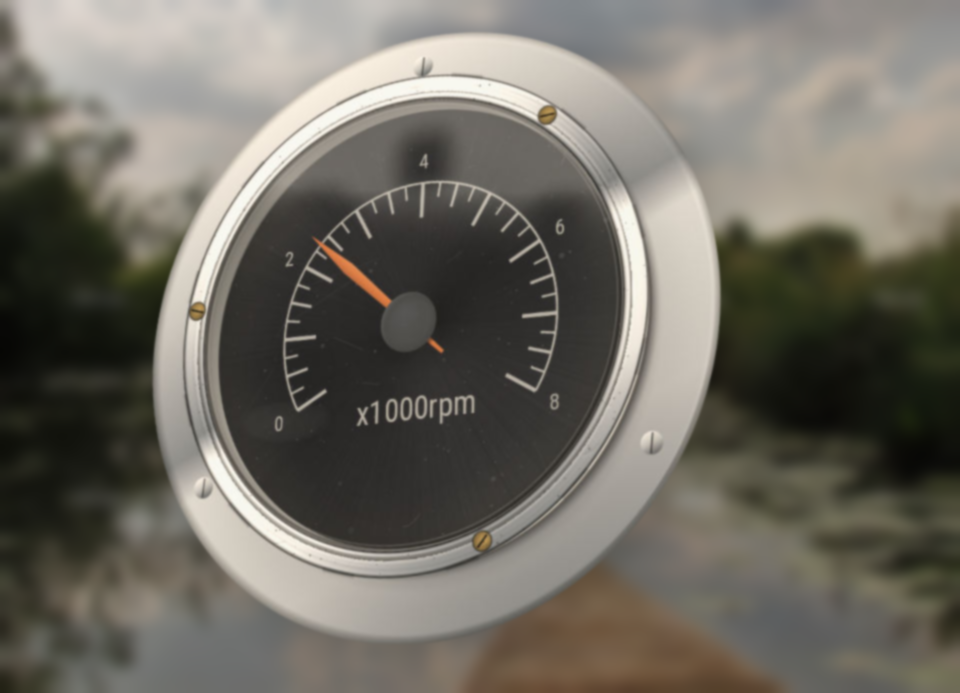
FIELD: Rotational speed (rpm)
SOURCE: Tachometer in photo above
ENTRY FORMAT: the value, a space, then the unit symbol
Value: 2375 rpm
